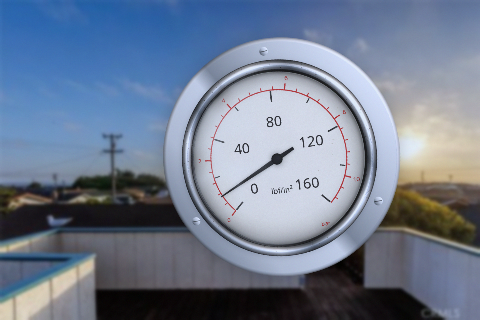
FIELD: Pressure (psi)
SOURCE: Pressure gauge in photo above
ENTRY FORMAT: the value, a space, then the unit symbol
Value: 10 psi
